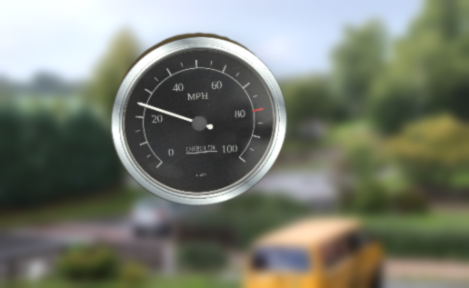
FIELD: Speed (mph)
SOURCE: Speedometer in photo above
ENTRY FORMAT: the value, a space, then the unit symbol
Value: 25 mph
